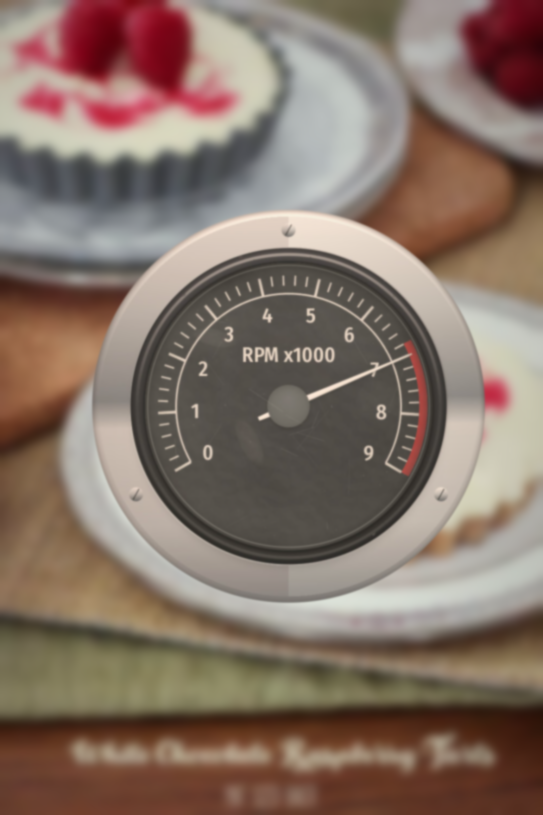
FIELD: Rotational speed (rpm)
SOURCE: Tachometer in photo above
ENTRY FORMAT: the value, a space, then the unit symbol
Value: 7000 rpm
